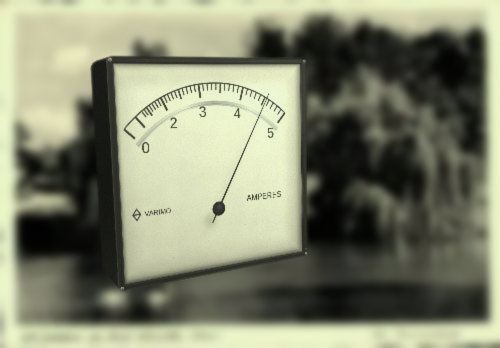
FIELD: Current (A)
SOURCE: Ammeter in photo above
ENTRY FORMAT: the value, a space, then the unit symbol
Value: 4.5 A
